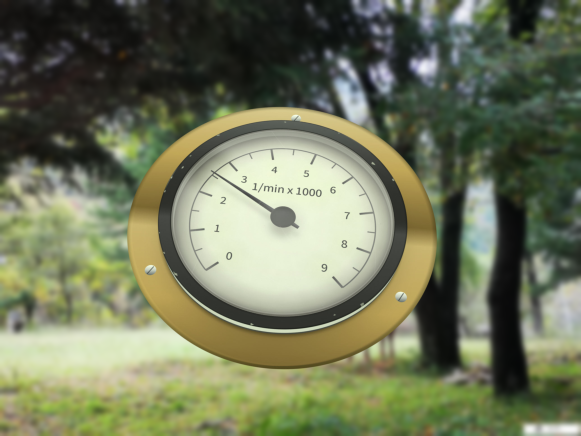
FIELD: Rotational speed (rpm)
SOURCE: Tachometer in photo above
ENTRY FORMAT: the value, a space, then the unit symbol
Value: 2500 rpm
